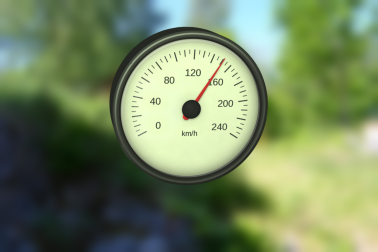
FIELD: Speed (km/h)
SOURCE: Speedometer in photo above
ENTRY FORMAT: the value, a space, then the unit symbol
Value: 150 km/h
